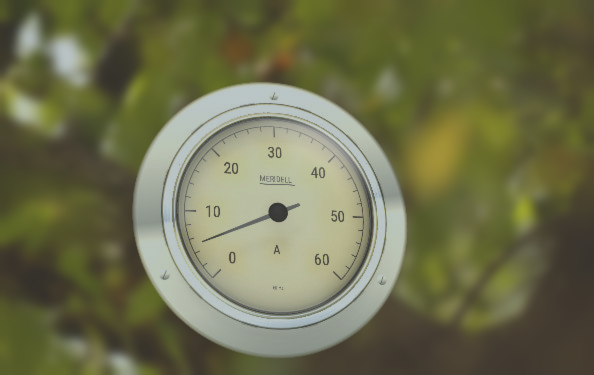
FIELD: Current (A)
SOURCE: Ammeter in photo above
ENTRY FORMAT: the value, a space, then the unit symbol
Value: 5 A
